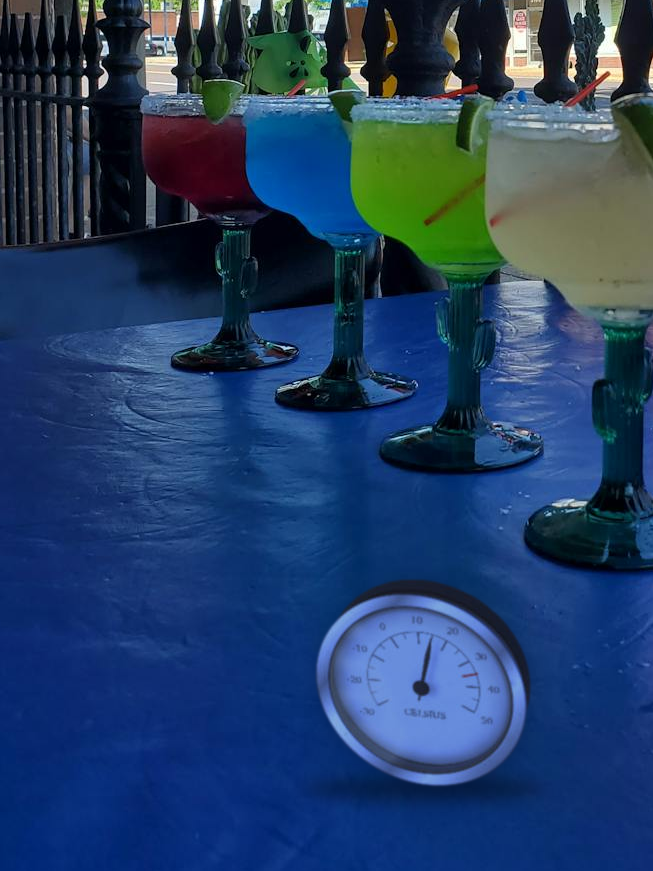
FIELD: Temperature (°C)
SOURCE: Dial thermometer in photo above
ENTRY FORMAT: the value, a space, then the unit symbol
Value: 15 °C
